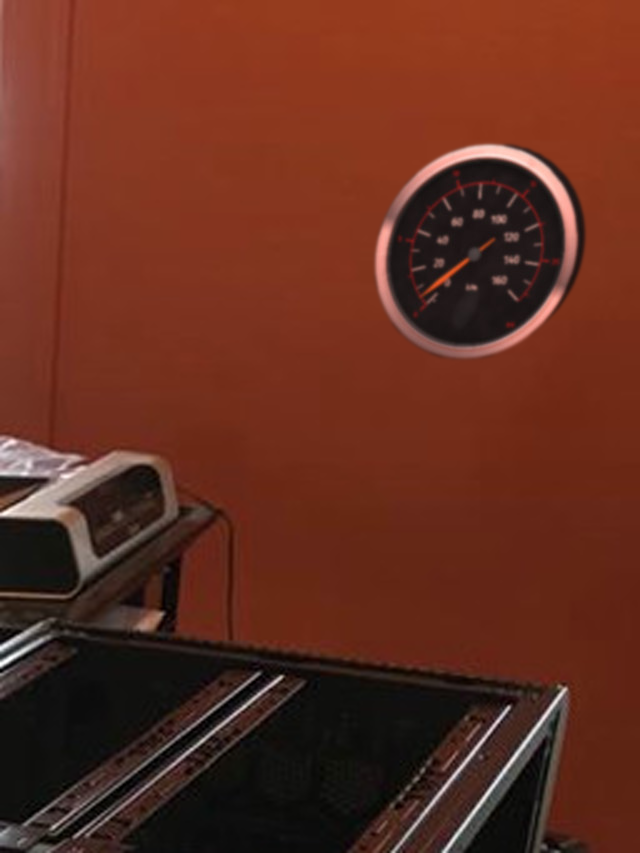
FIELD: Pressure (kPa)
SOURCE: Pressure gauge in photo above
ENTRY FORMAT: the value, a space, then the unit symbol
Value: 5 kPa
